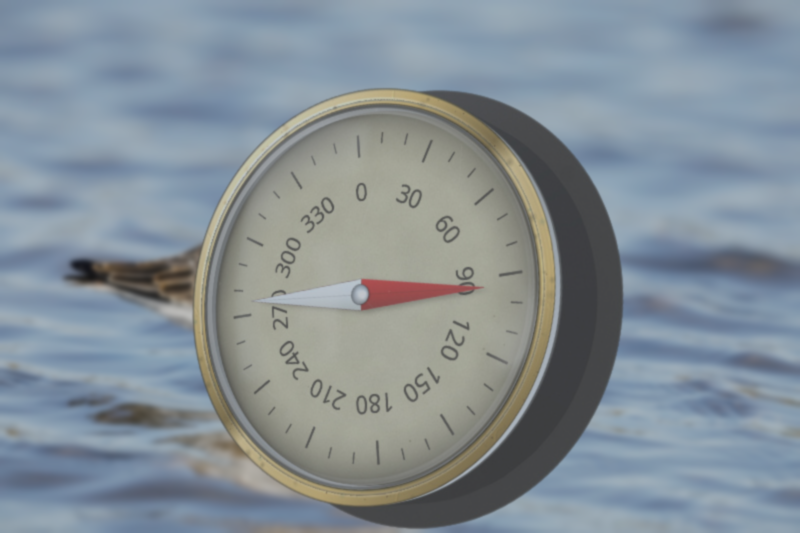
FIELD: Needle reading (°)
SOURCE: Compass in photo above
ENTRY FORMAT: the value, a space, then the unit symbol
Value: 95 °
